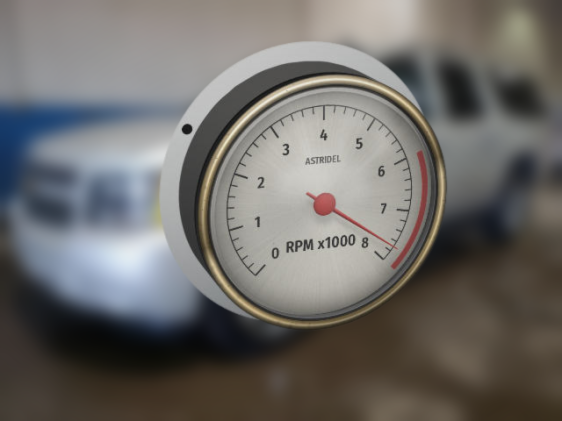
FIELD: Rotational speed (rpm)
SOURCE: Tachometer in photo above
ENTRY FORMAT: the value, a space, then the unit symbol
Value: 7700 rpm
